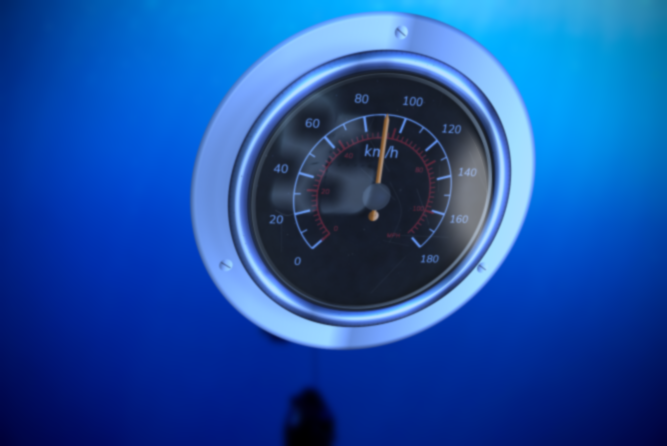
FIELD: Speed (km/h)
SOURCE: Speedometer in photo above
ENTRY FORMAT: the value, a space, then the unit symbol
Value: 90 km/h
